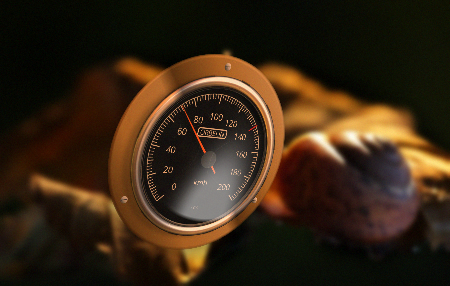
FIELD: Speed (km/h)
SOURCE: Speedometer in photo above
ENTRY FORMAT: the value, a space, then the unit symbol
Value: 70 km/h
